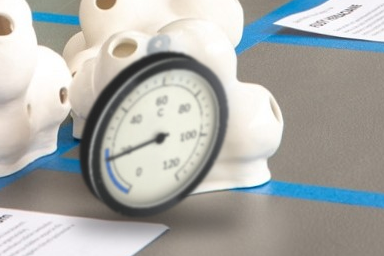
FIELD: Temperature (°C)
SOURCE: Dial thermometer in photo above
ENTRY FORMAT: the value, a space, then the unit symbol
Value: 20 °C
